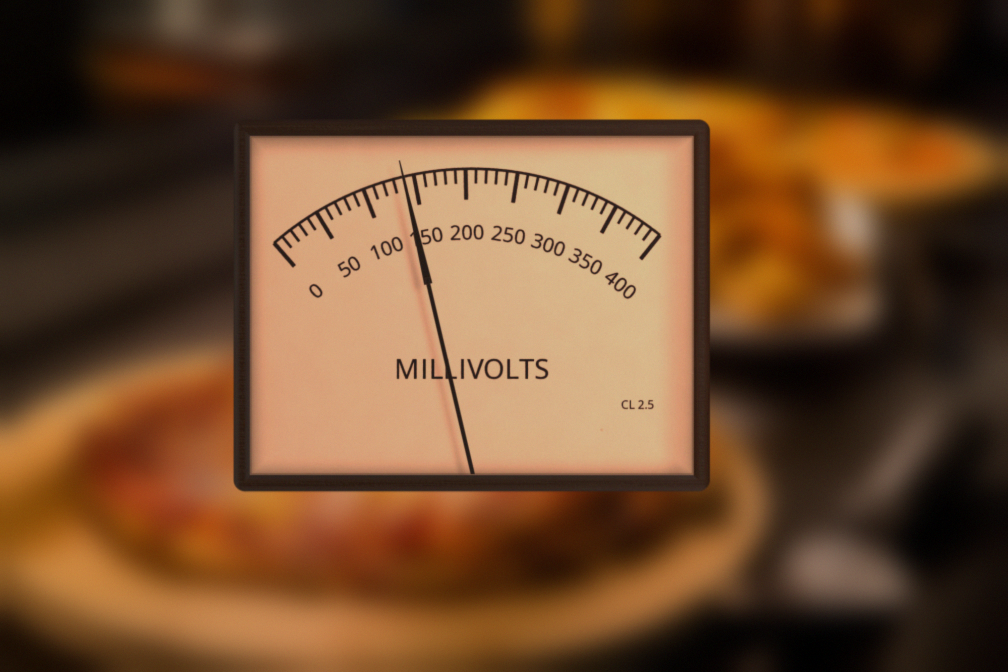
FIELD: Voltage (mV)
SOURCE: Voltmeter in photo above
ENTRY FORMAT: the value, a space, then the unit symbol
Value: 140 mV
